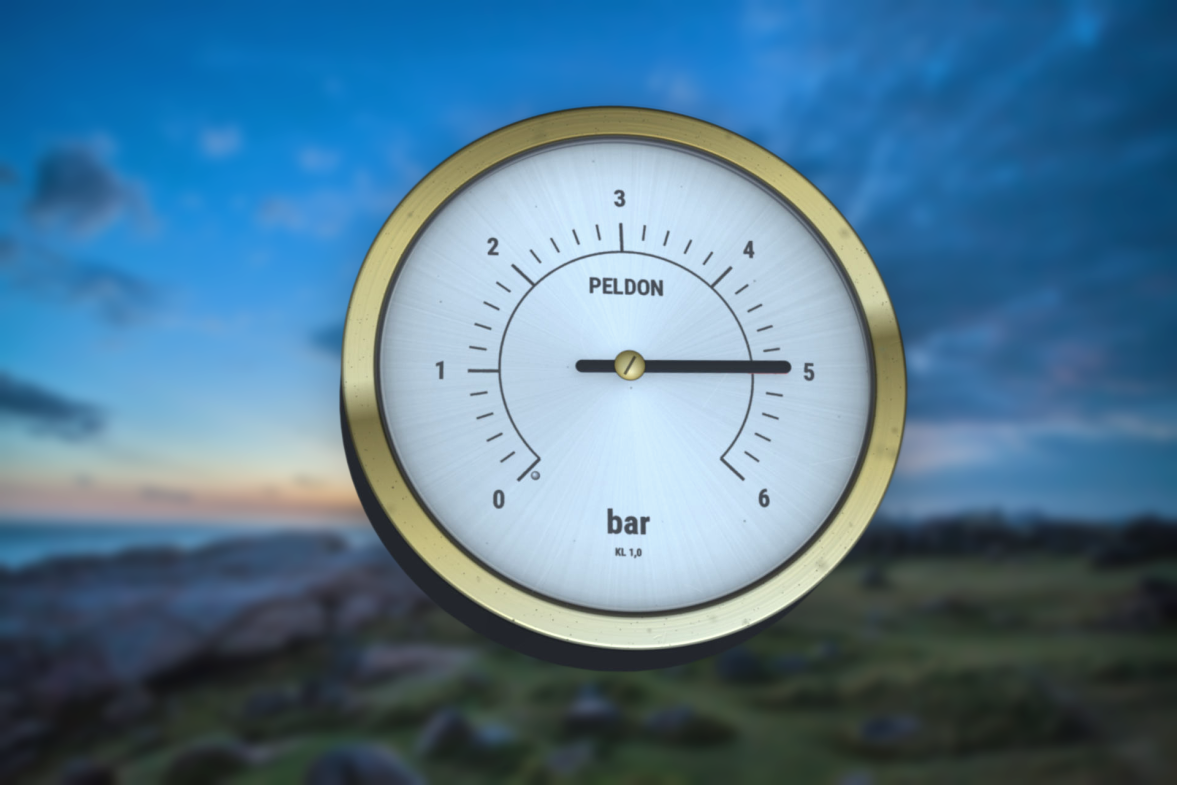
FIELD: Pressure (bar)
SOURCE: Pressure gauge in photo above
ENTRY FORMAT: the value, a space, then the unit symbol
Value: 5 bar
